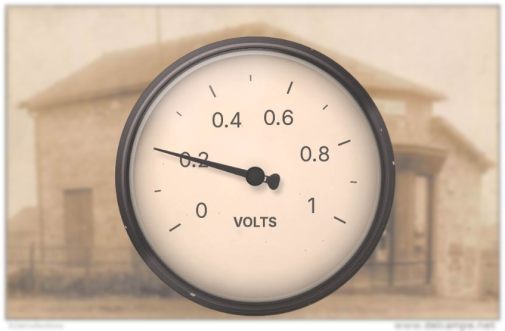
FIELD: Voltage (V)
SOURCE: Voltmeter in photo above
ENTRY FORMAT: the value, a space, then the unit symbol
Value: 0.2 V
